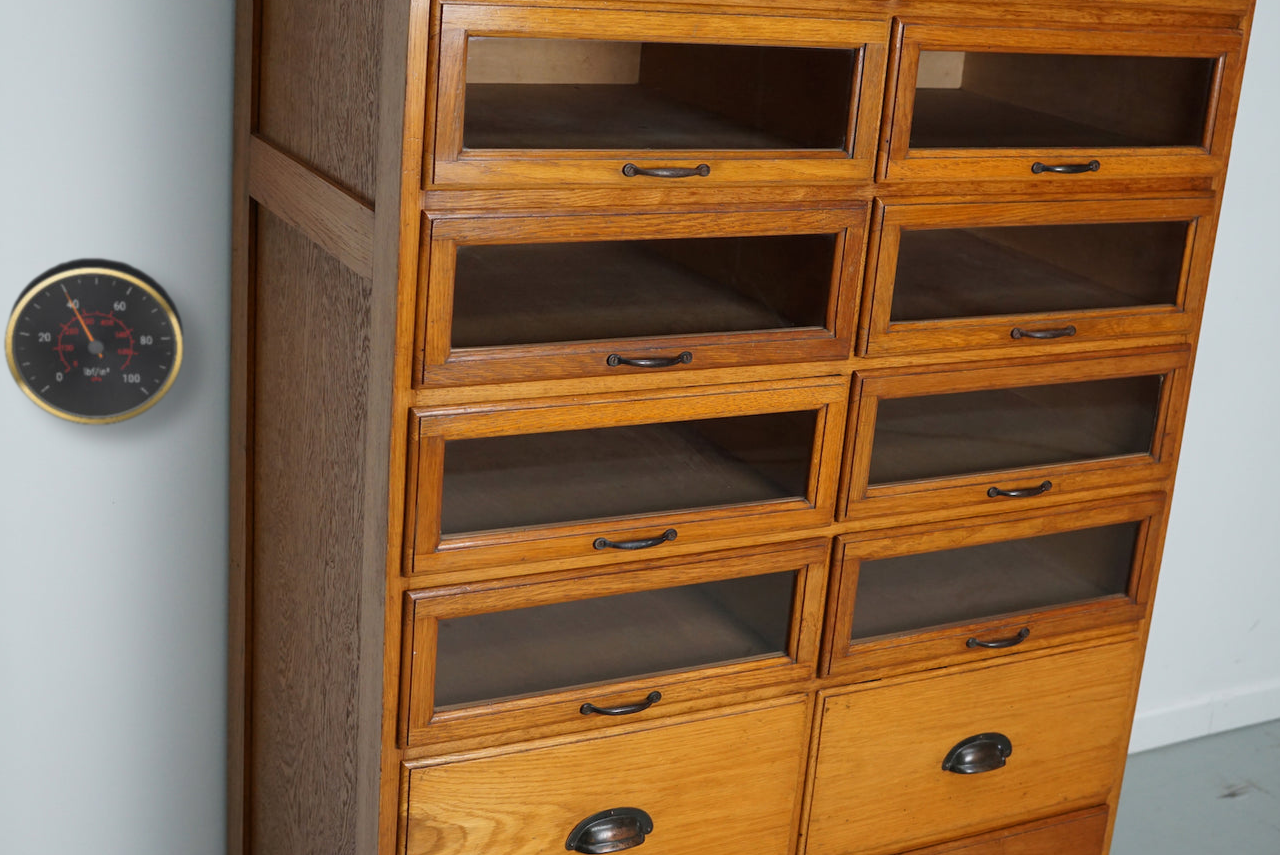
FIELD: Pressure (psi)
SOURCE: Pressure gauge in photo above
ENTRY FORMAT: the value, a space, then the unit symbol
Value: 40 psi
